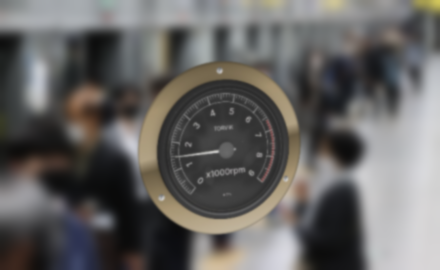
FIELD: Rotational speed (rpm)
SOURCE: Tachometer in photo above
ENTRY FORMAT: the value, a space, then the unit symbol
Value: 1500 rpm
